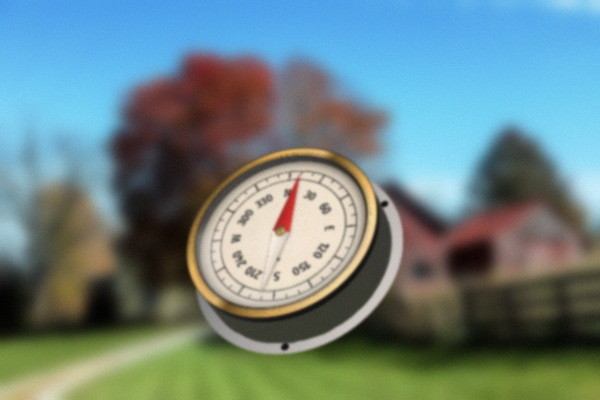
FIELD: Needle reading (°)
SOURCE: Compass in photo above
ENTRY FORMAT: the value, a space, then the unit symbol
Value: 10 °
